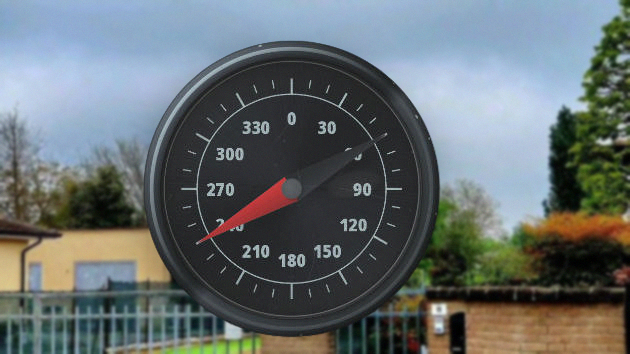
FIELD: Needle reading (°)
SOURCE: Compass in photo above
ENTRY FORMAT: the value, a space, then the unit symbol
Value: 240 °
